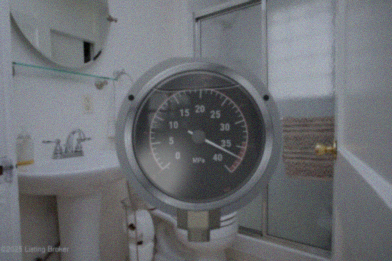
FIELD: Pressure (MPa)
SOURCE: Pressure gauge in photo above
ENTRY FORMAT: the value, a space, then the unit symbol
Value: 37 MPa
